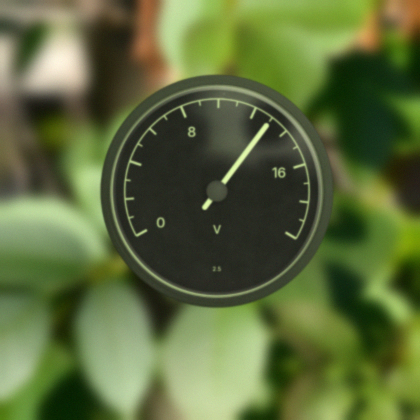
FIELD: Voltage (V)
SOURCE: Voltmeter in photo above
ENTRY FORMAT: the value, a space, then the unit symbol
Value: 13 V
